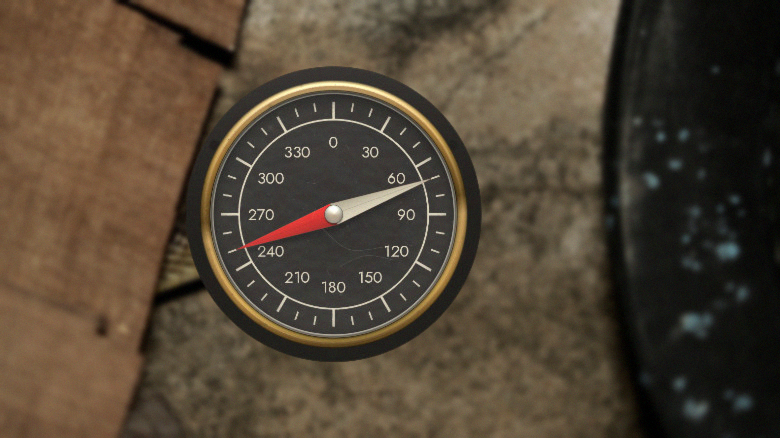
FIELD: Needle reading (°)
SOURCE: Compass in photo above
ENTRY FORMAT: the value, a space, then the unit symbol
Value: 250 °
